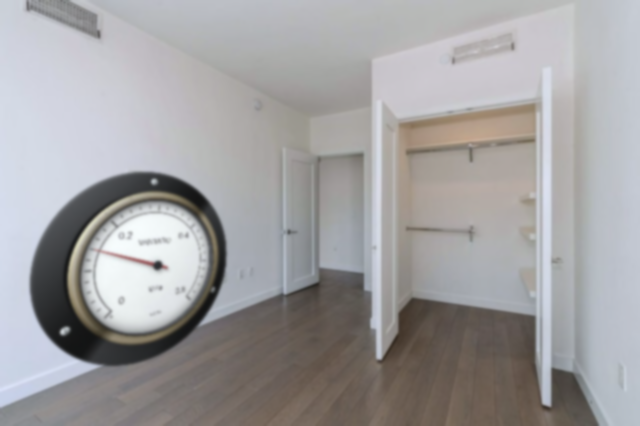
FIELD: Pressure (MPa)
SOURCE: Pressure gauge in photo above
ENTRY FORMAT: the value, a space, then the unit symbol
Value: 0.14 MPa
